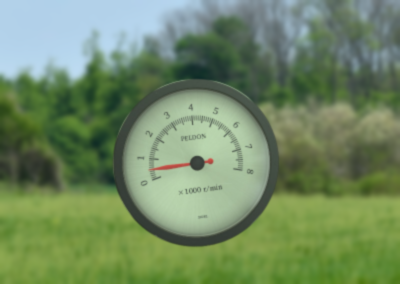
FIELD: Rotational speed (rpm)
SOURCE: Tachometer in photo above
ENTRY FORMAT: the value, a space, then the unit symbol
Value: 500 rpm
